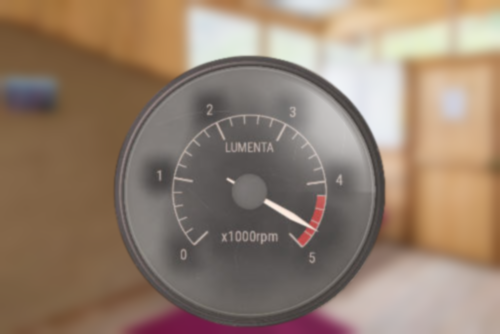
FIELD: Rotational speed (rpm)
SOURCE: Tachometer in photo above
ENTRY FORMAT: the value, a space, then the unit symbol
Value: 4700 rpm
